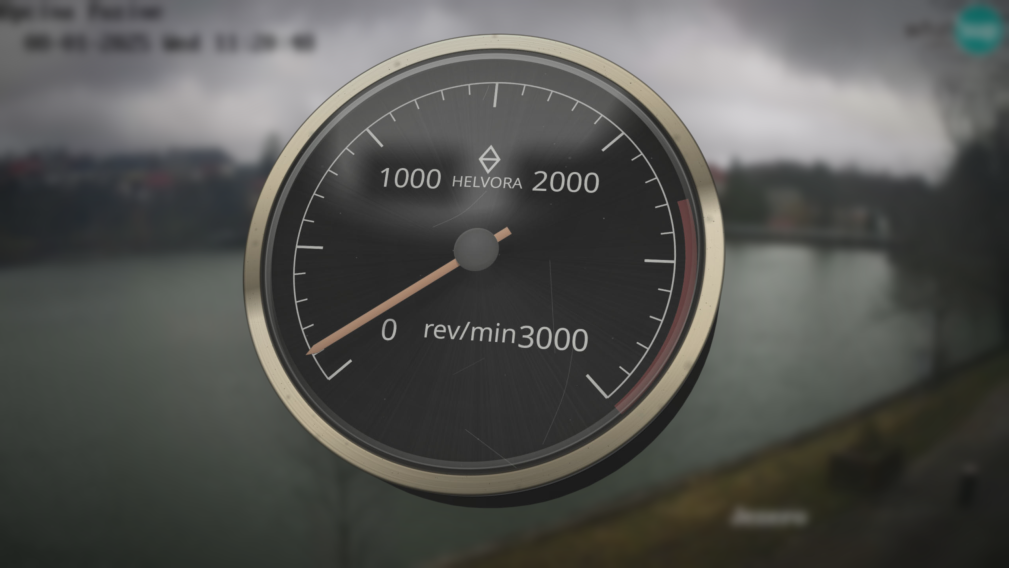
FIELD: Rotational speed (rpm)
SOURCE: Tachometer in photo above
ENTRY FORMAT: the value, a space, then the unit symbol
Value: 100 rpm
